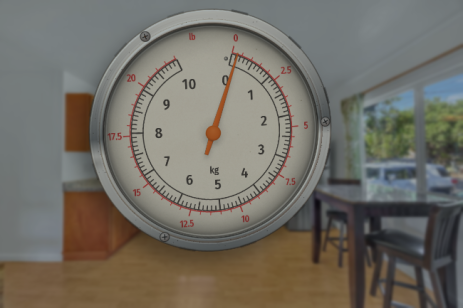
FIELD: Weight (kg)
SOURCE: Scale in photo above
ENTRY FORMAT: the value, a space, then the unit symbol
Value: 0.1 kg
